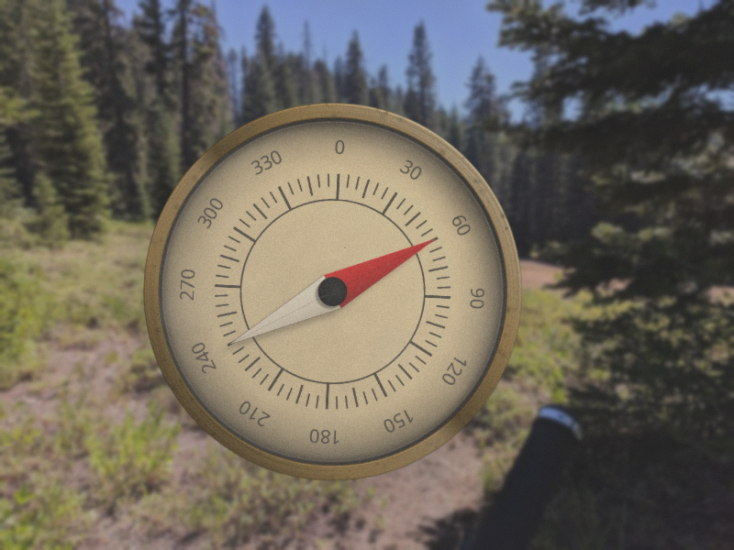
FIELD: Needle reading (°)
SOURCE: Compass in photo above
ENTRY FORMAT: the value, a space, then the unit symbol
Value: 60 °
